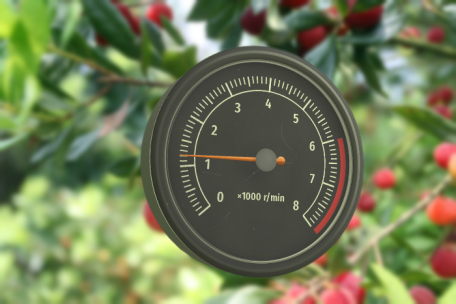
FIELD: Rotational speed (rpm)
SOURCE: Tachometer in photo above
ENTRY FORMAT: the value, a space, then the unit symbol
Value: 1200 rpm
